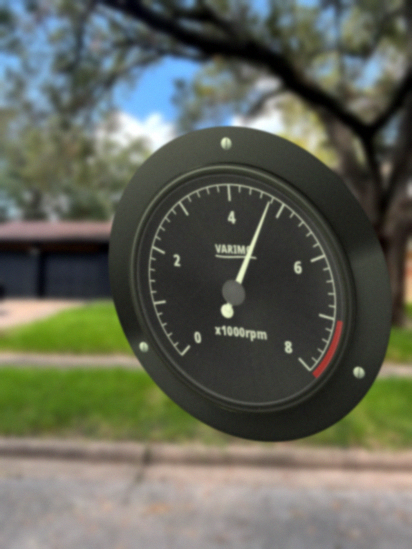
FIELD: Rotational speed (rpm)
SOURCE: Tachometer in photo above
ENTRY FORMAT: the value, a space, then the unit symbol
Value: 4800 rpm
